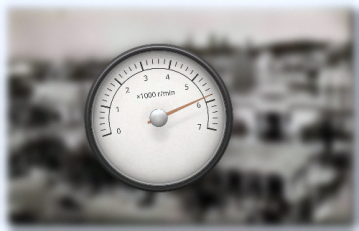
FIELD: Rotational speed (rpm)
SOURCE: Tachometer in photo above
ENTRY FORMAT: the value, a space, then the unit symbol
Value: 5800 rpm
